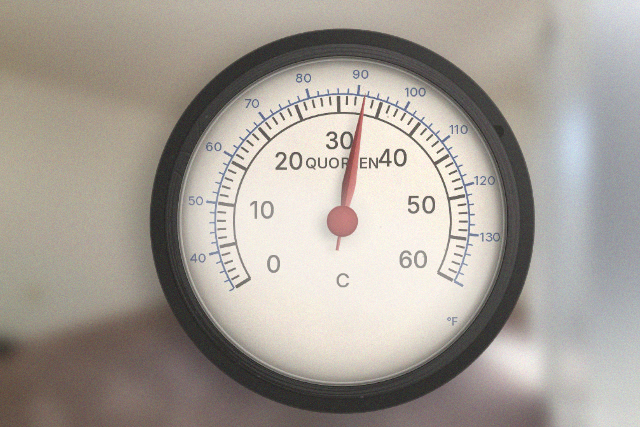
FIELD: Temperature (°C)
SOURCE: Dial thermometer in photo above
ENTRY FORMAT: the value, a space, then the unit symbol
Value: 33 °C
